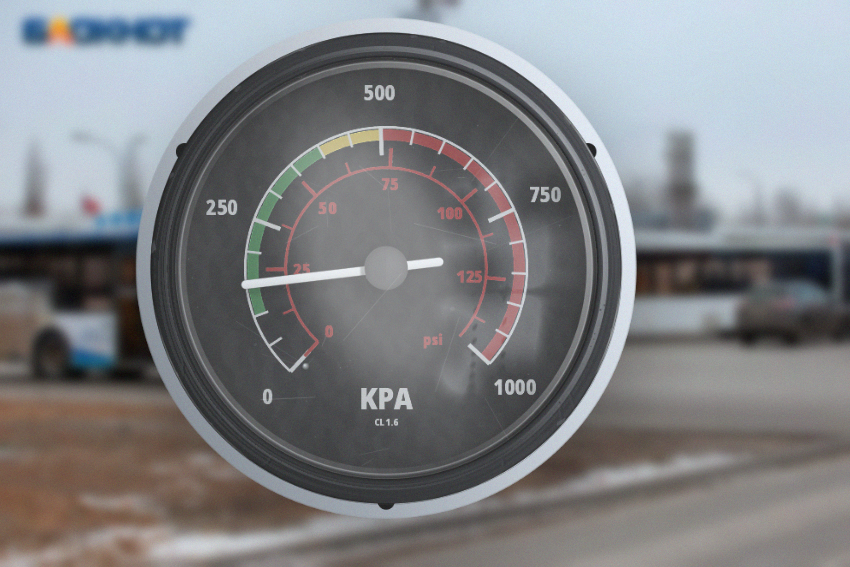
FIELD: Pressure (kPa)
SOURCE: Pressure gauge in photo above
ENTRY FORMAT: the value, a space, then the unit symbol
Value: 150 kPa
